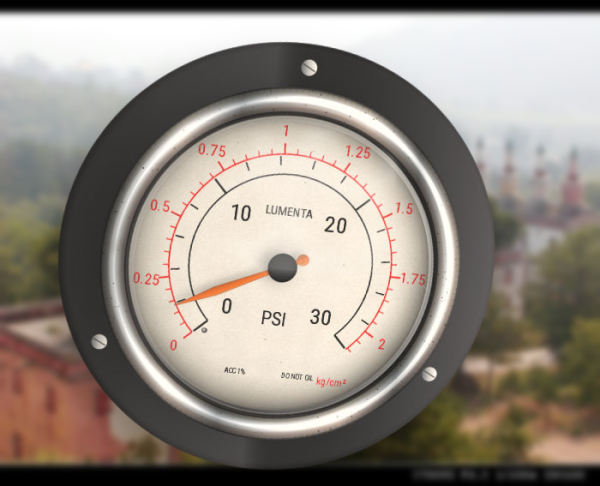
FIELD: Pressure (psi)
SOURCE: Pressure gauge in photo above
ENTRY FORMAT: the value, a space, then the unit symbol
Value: 2 psi
